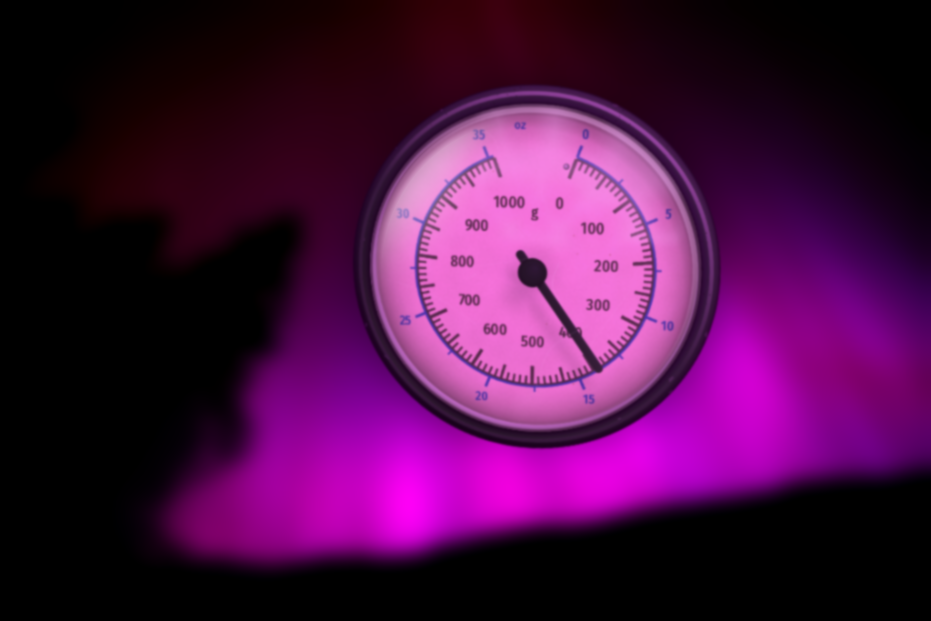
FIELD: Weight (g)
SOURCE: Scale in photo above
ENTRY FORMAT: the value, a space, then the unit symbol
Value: 390 g
